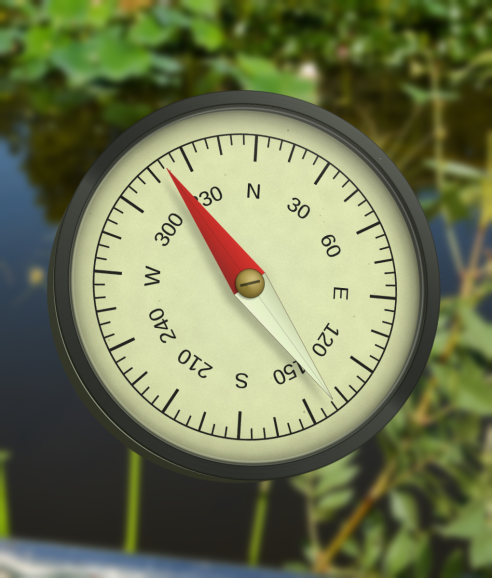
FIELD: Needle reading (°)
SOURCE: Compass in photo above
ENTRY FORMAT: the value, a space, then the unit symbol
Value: 320 °
